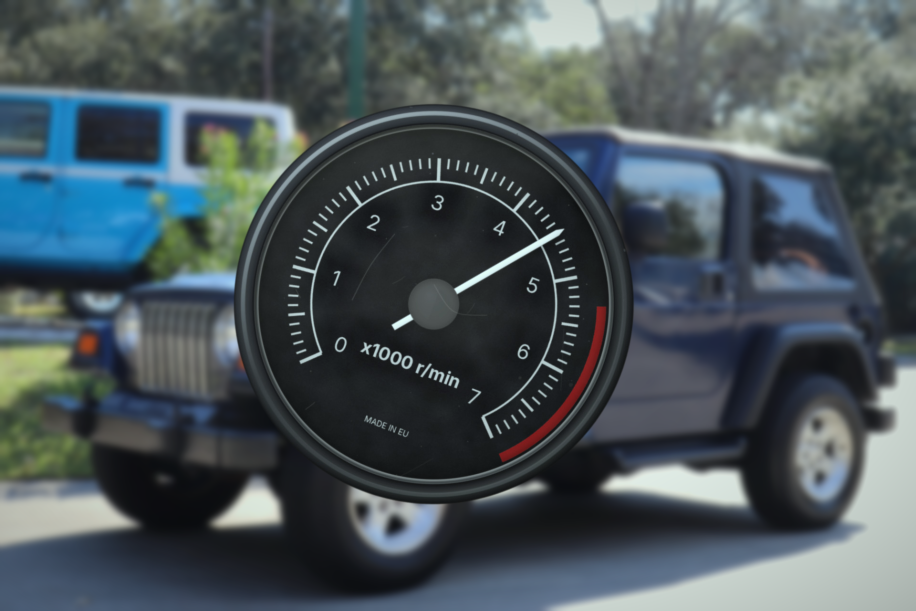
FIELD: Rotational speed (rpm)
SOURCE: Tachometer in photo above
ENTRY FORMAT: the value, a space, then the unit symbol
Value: 4500 rpm
